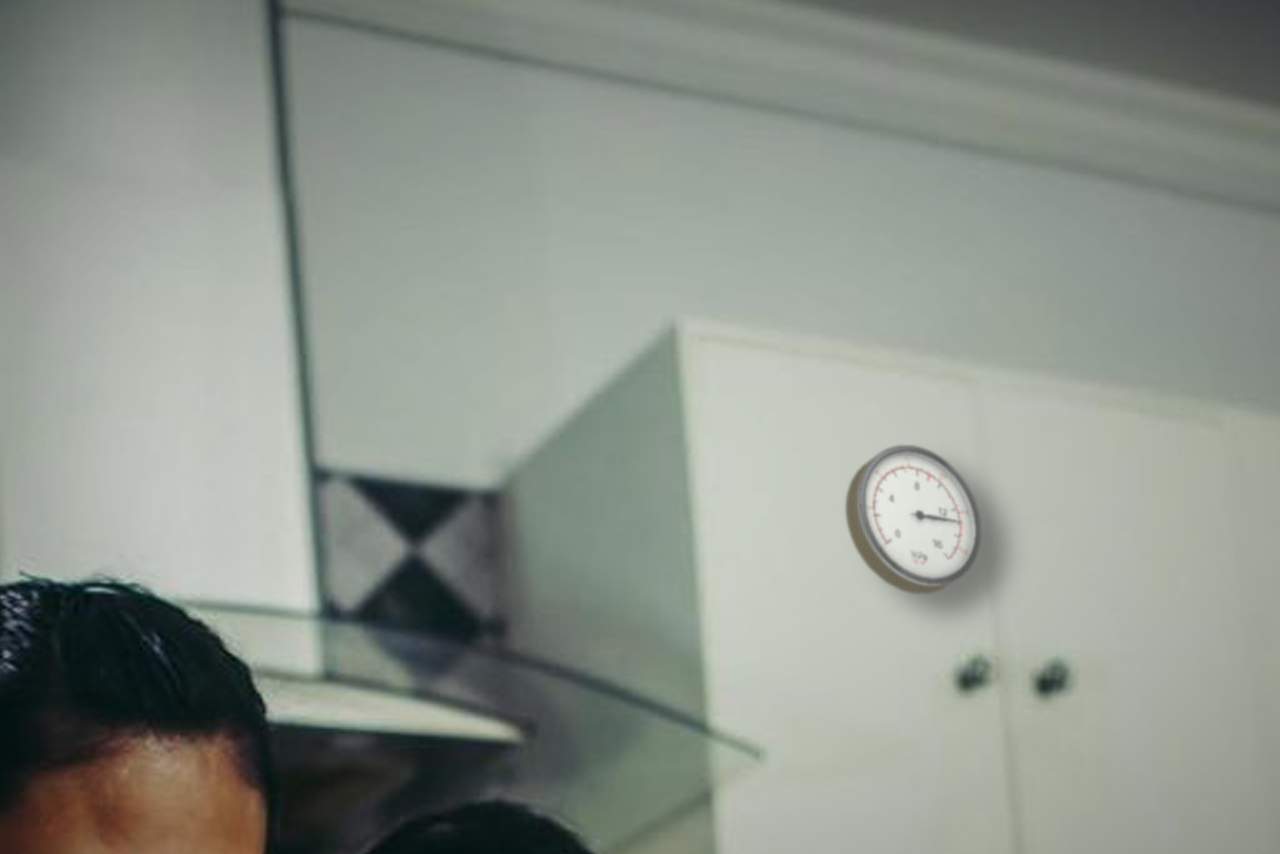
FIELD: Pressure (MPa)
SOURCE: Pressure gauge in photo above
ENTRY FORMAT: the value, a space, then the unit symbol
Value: 13 MPa
